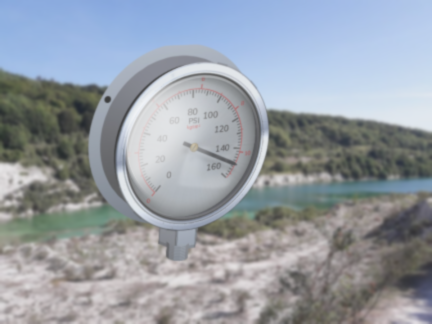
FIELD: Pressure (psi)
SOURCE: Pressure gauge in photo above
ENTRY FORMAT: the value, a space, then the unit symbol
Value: 150 psi
